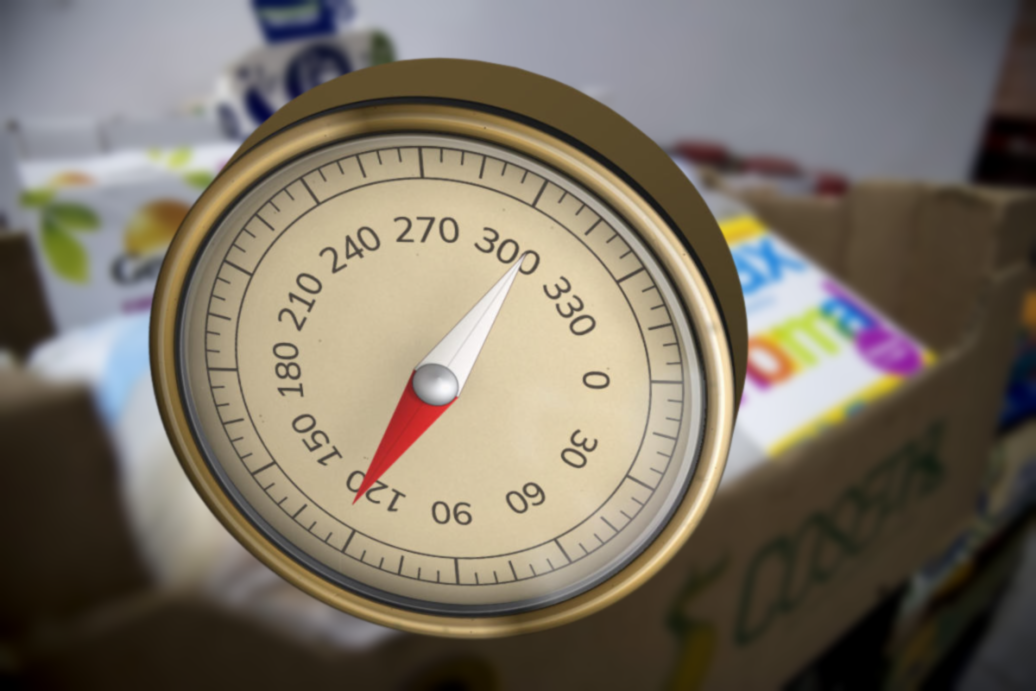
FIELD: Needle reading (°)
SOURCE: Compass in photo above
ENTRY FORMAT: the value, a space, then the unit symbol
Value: 125 °
